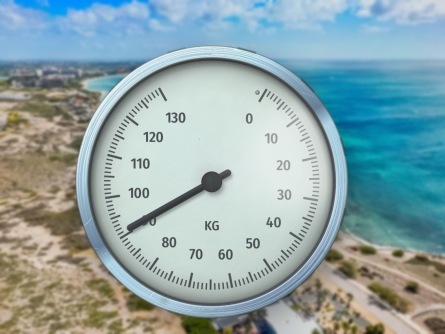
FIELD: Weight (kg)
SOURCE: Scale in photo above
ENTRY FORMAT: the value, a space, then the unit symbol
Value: 91 kg
